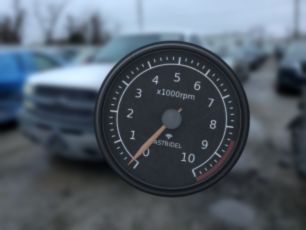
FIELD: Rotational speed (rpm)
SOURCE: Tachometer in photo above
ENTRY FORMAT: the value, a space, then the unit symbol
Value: 200 rpm
